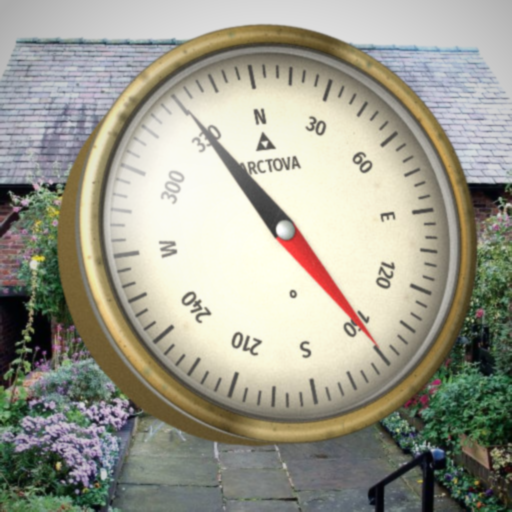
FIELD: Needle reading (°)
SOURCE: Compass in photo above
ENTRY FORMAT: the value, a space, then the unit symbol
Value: 150 °
